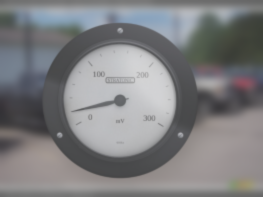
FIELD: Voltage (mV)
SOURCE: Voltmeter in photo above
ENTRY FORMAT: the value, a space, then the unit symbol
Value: 20 mV
